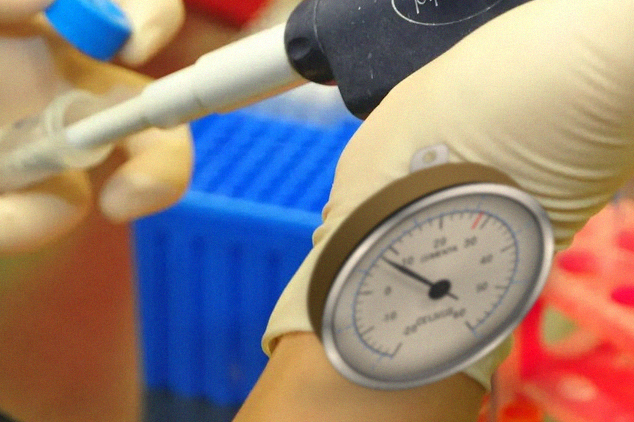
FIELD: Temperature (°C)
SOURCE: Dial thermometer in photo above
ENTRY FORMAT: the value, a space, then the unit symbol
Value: 8 °C
